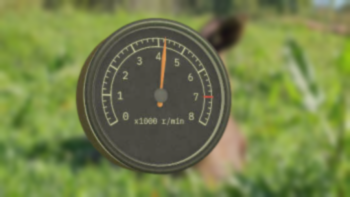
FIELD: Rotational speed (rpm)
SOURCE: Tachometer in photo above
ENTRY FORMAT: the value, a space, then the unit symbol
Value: 4200 rpm
